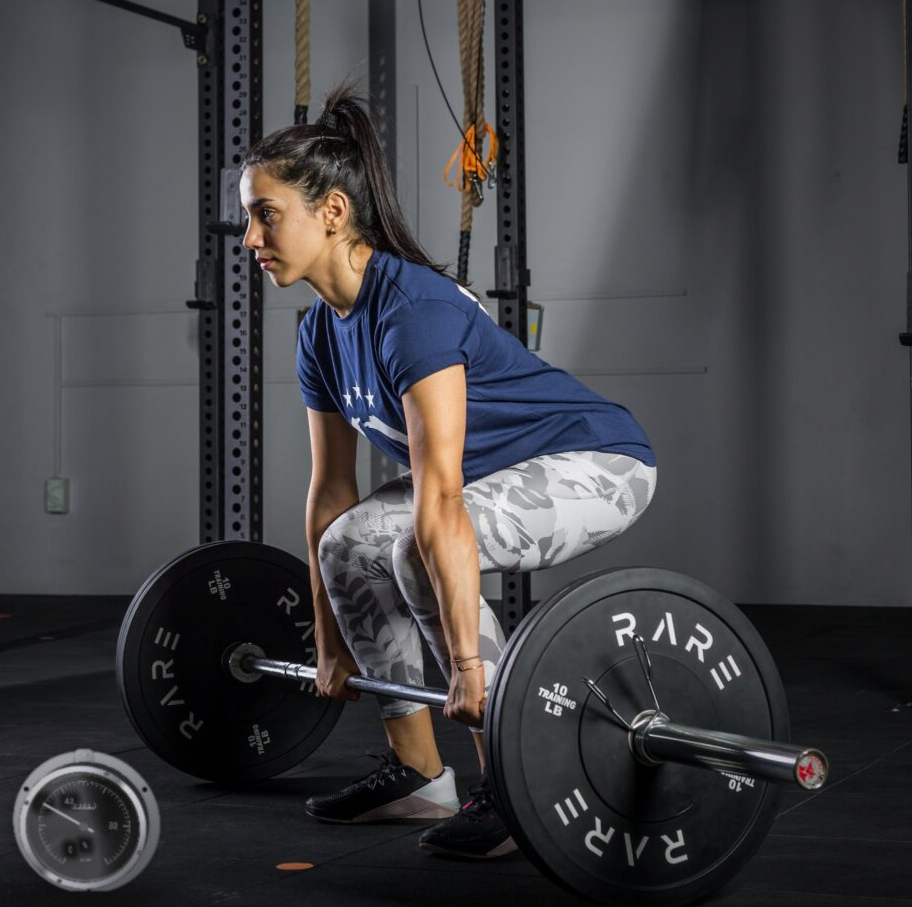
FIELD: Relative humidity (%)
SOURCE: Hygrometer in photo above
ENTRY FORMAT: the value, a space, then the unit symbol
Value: 30 %
